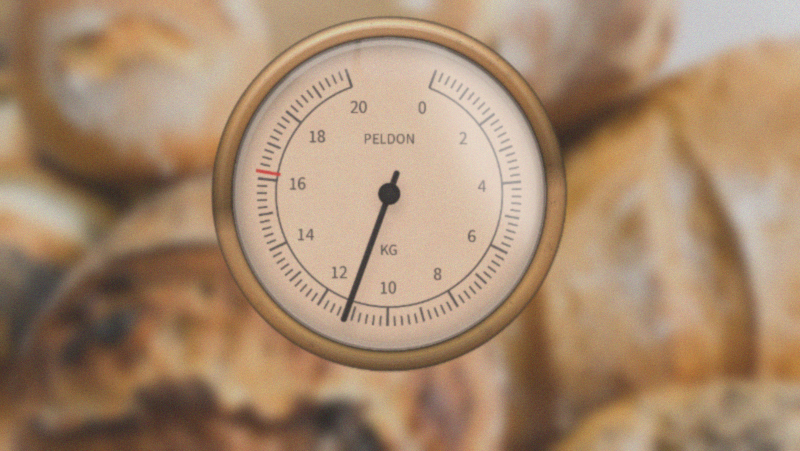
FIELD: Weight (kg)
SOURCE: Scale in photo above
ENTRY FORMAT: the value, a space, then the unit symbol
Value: 11.2 kg
